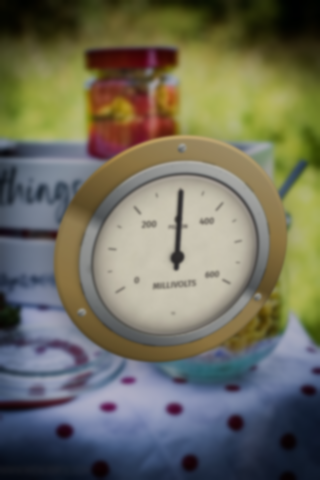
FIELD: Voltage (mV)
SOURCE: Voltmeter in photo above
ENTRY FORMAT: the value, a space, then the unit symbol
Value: 300 mV
